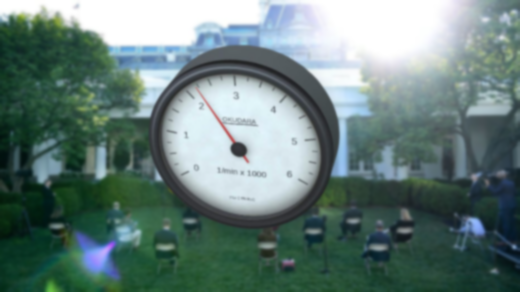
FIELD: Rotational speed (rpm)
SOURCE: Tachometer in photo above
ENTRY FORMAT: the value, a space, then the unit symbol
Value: 2250 rpm
